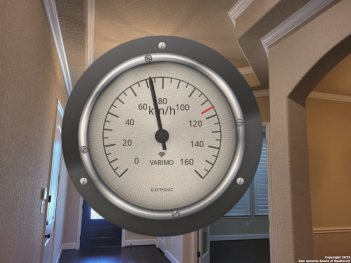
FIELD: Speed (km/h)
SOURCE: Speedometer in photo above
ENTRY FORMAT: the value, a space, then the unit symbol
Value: 72.5 km/h
